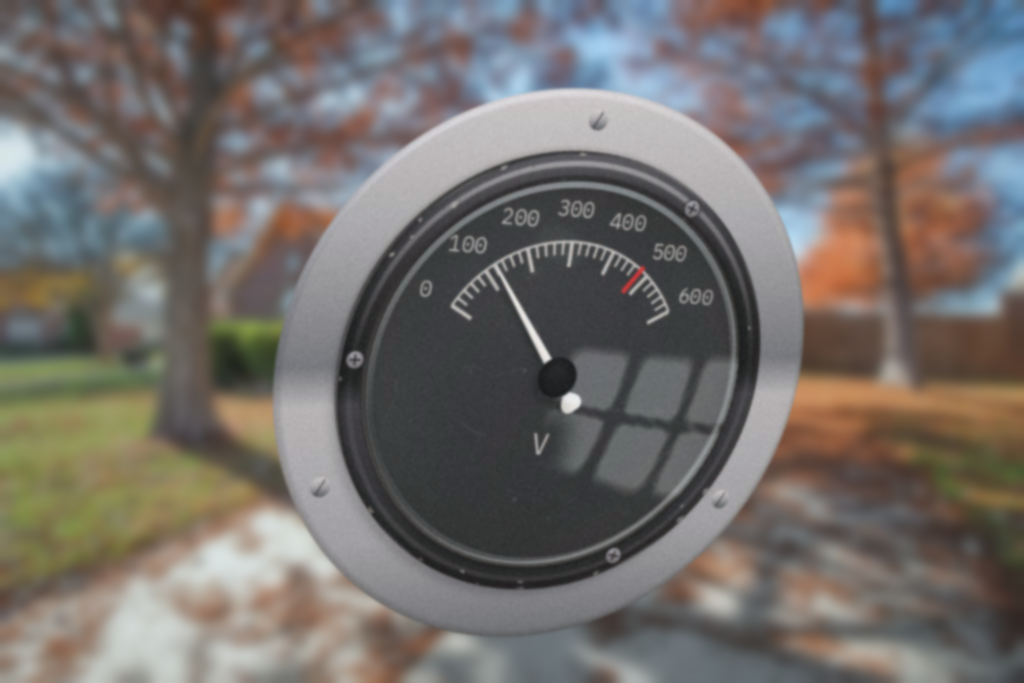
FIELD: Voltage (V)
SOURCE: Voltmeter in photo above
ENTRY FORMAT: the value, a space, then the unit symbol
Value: 120 V
